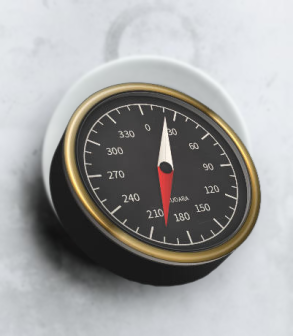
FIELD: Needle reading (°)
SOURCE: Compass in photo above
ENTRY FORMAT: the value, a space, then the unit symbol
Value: 200 °
